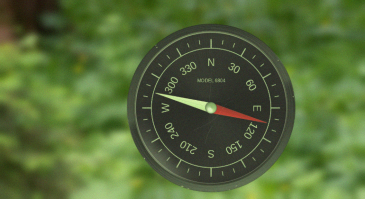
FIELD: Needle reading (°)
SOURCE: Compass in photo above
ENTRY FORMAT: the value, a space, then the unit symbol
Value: 105 °
